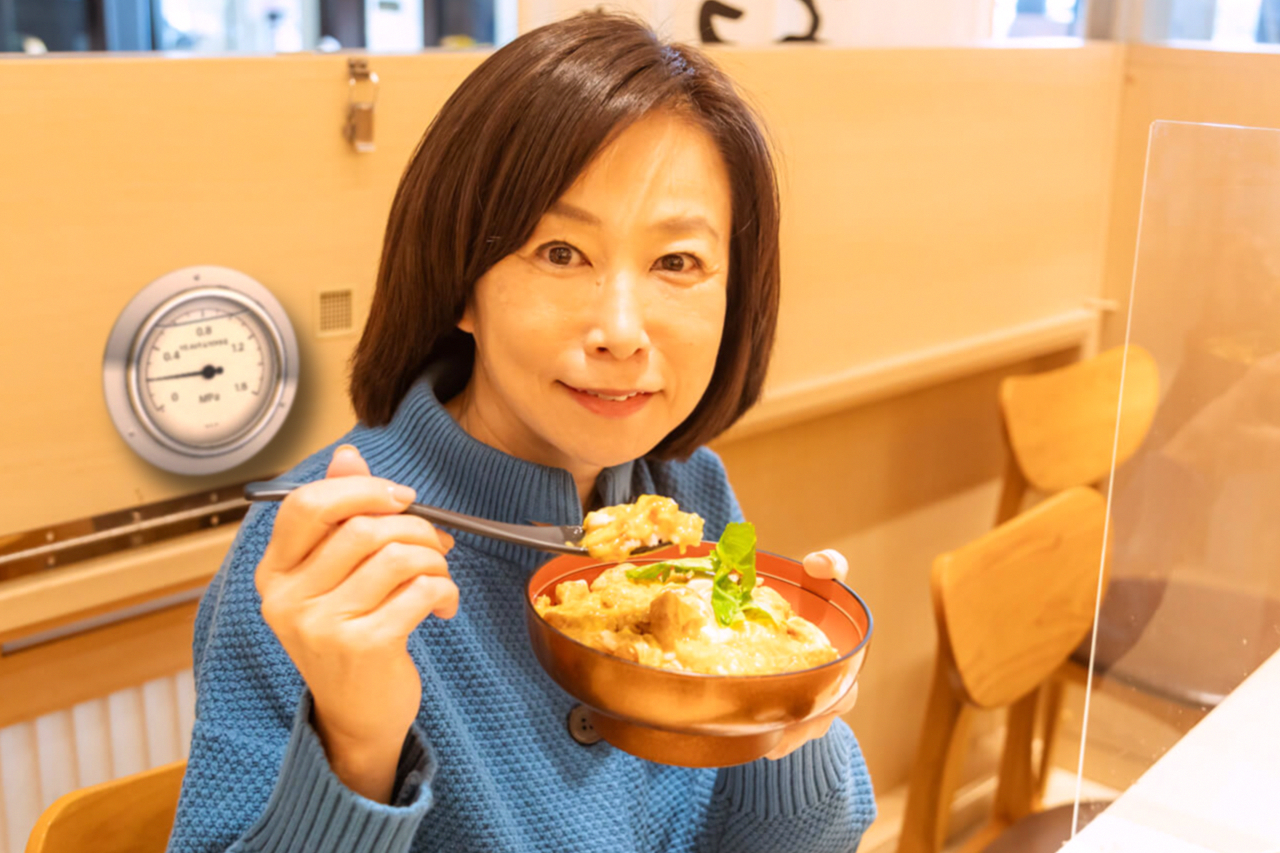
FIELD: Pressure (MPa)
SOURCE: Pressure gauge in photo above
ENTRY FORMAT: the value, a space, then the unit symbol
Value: 0.2 MPa
